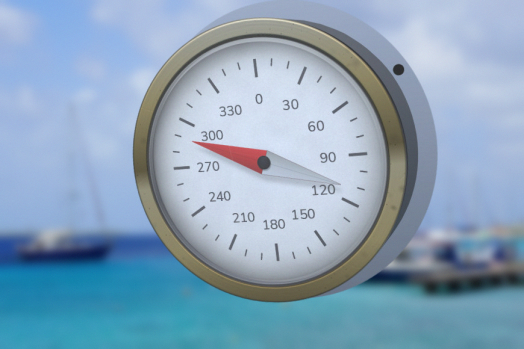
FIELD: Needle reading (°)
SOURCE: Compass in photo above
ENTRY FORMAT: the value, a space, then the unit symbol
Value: 290 °
